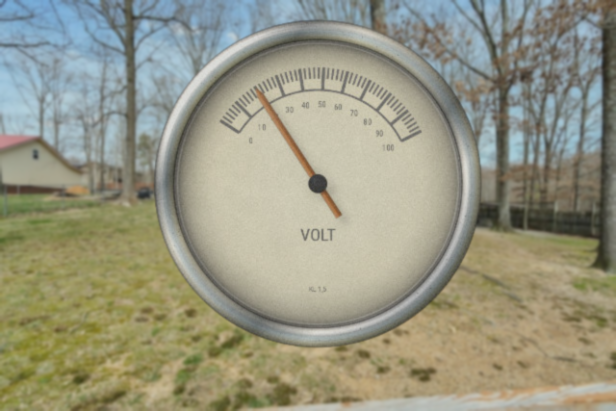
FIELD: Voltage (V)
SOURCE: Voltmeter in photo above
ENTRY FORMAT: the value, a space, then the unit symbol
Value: 20 V
